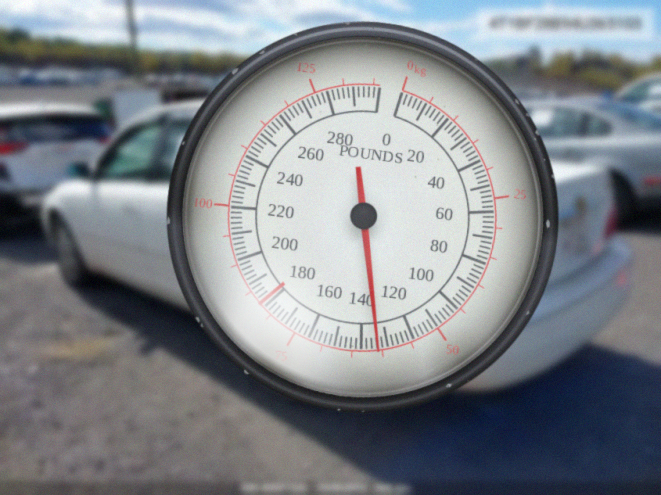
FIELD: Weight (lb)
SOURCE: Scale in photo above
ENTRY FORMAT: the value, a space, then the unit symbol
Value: 134 lb
